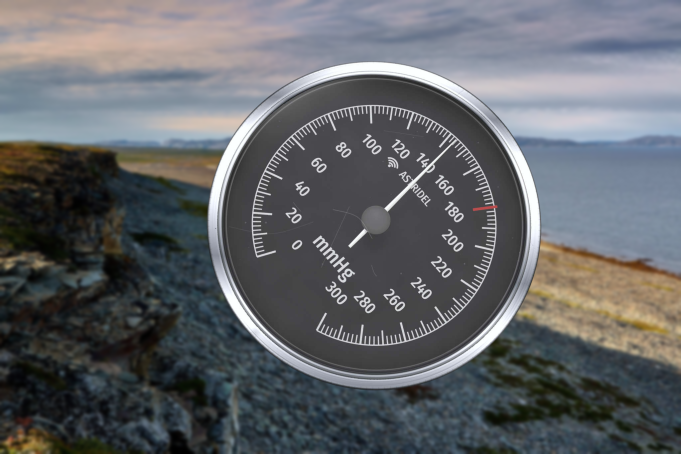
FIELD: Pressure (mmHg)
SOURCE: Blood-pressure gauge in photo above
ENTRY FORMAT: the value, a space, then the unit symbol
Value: 144 mmHg
